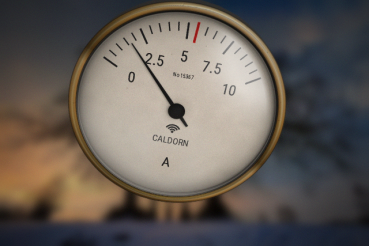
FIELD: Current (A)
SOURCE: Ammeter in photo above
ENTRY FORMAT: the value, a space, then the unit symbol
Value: 1.75 A
